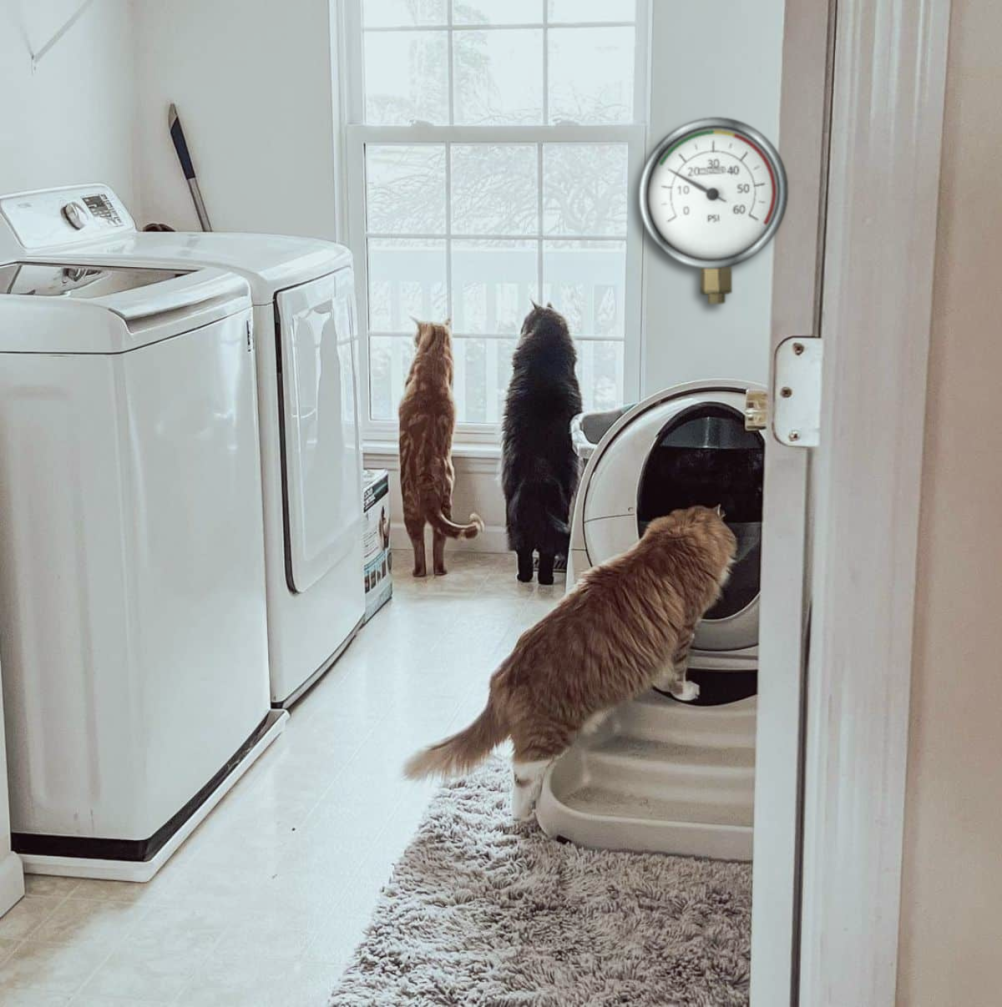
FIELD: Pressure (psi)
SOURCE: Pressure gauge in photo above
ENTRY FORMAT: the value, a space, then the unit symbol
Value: 15 psi
